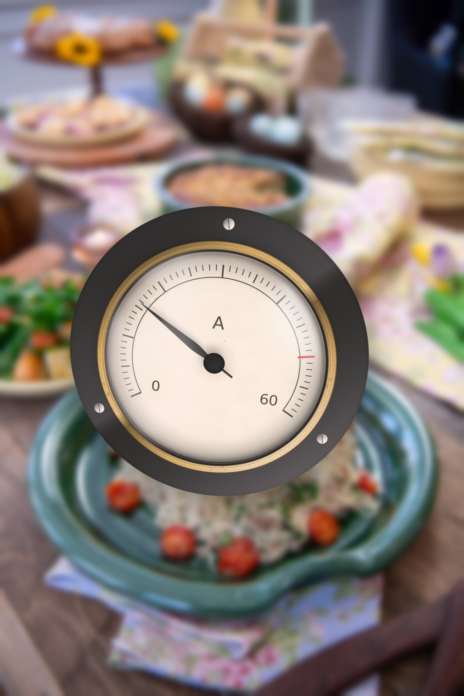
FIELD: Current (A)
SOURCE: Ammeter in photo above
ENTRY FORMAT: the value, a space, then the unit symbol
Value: 16 A
